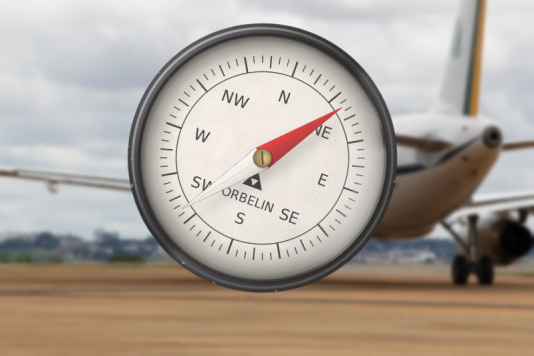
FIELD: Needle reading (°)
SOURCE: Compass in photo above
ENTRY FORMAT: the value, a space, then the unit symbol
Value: 37.5 °
